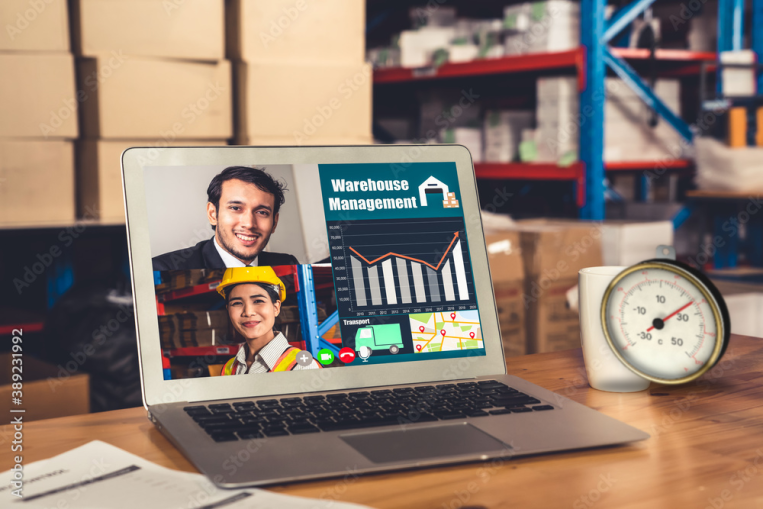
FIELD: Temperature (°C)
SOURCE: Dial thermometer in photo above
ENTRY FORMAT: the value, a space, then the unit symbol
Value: 25 °C
